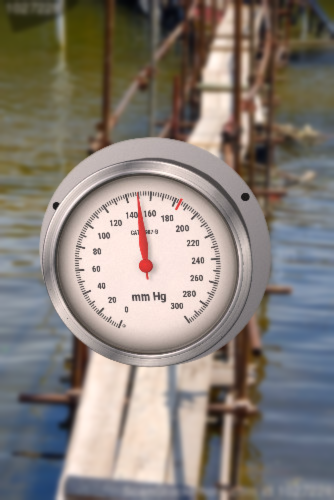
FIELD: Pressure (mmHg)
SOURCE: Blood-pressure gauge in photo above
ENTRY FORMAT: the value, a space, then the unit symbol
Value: 150 mmHg
